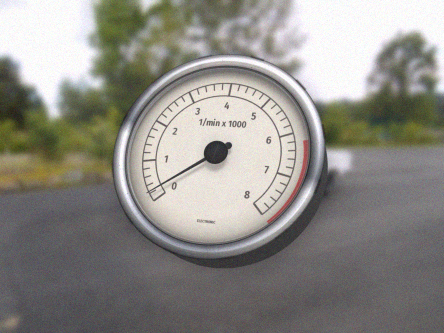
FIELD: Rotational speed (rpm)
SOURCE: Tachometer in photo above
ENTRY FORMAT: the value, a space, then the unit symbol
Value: 200 rpm
